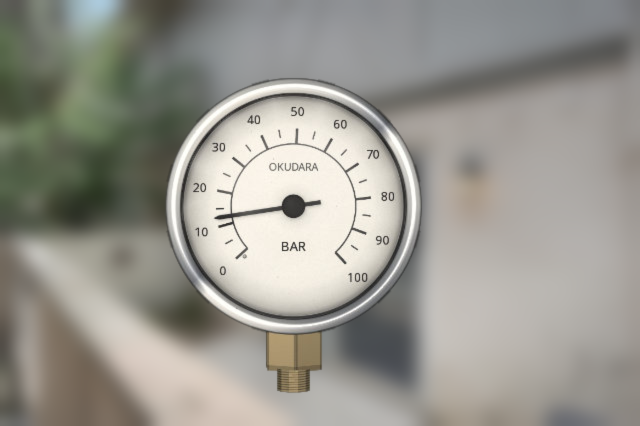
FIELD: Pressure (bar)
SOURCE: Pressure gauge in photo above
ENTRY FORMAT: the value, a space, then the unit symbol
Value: 12.5 bar
